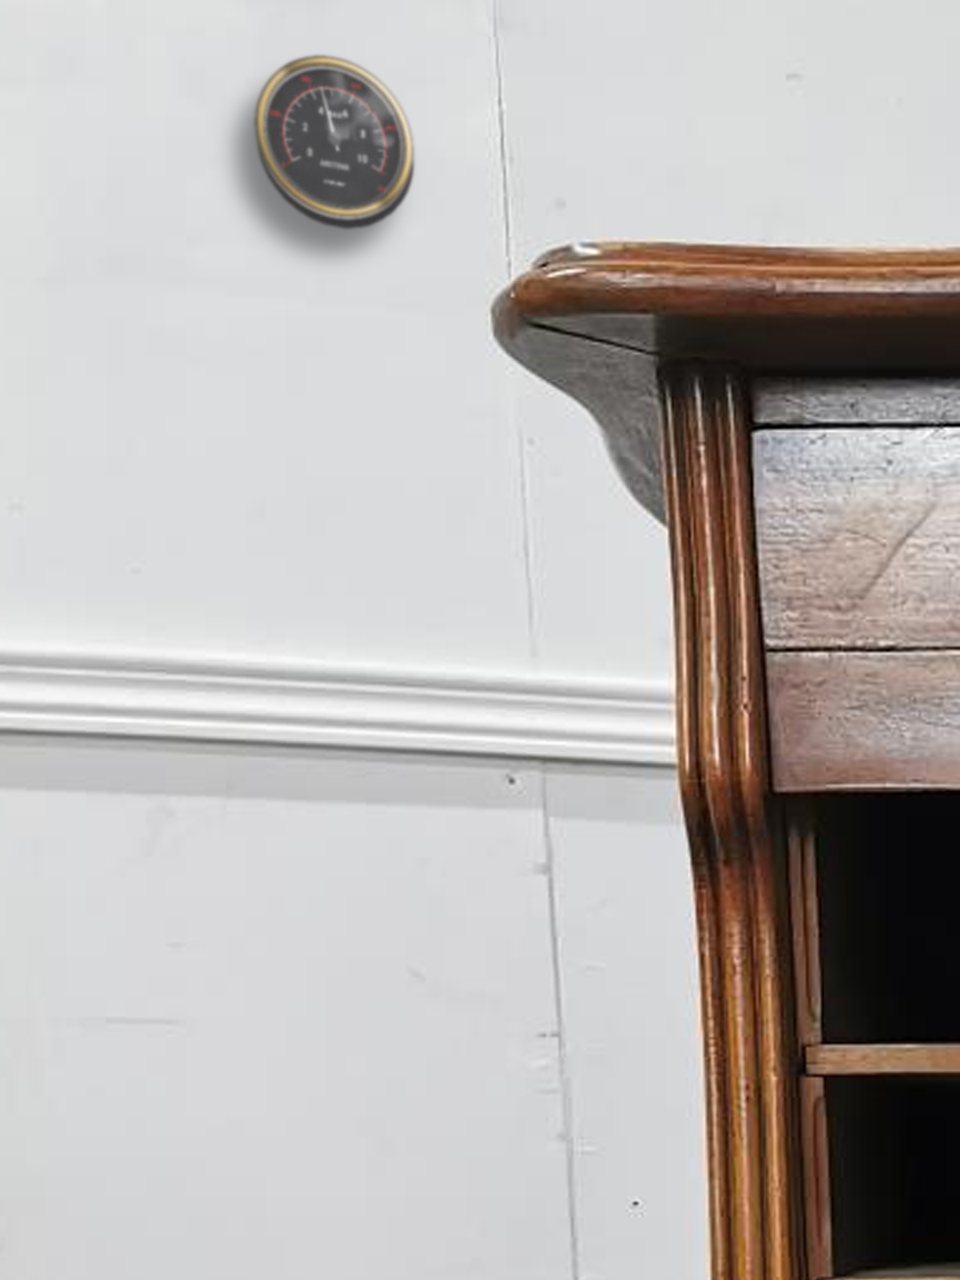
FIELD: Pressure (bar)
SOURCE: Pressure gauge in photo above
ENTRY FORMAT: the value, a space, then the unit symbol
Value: 4.5 bar
